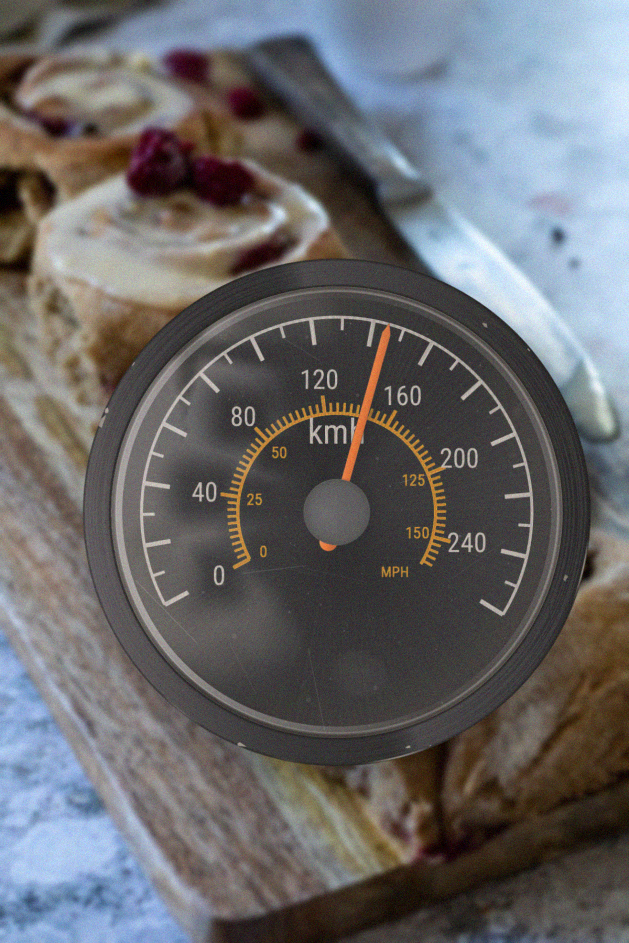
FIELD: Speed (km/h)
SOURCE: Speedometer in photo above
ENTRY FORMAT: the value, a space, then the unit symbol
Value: 145 km/h
